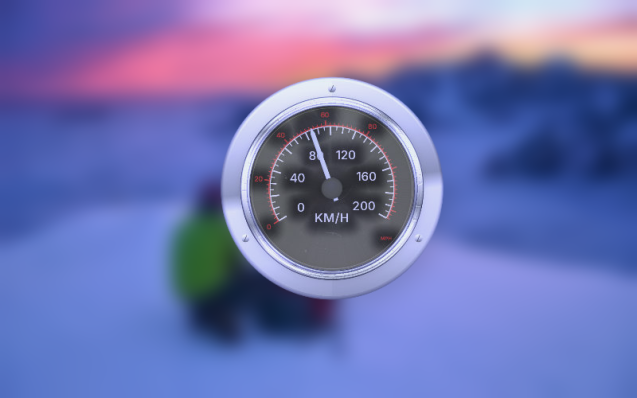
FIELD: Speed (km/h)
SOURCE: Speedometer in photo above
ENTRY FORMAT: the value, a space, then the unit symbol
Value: 85 km/h
